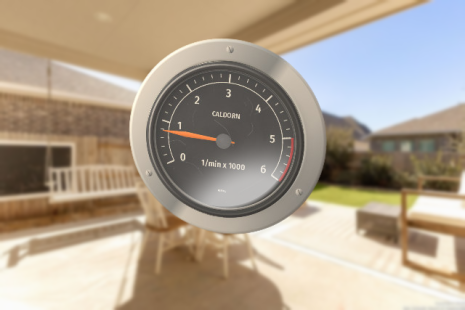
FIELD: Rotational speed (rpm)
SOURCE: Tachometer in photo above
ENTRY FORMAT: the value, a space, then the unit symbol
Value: 800 rpm
